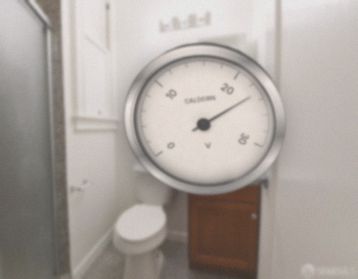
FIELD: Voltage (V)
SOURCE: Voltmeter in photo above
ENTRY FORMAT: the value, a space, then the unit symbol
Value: 23 V
